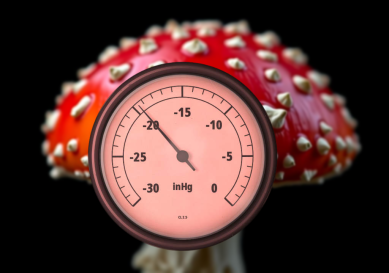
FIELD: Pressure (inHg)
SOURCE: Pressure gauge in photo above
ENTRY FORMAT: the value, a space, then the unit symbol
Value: -19.5 inHg
